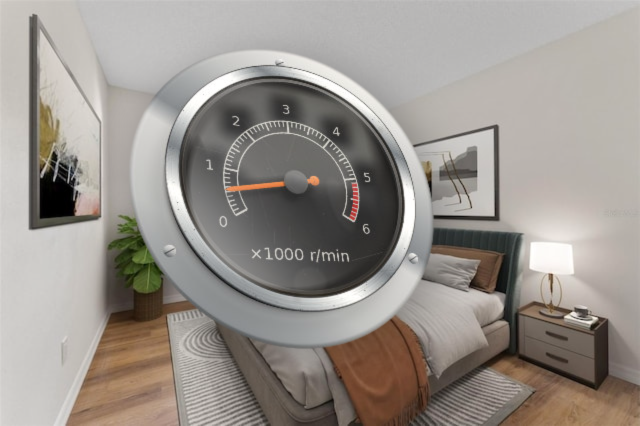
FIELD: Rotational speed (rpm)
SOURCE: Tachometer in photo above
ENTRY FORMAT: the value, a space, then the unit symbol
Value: 500 rpm
